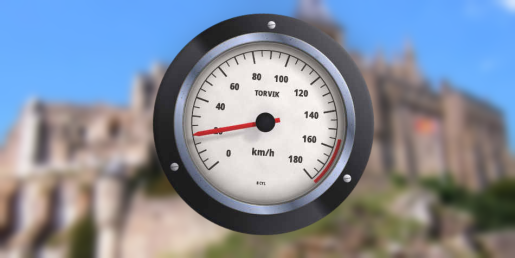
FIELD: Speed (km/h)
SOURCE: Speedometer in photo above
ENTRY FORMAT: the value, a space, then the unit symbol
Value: 20 km/h
